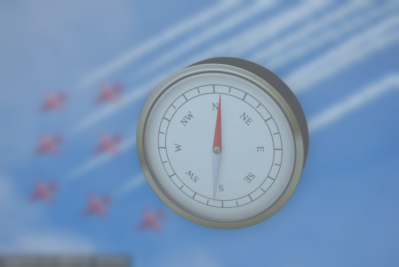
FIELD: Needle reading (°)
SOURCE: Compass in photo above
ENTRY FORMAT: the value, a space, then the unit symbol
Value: 7.5 °
